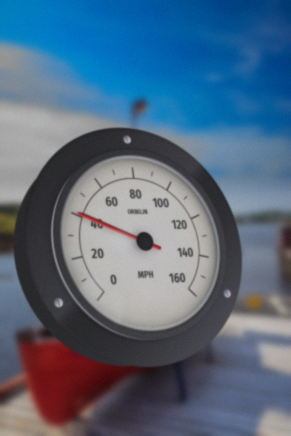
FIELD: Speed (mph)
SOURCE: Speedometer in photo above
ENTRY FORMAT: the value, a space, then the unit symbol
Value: 40 mph
